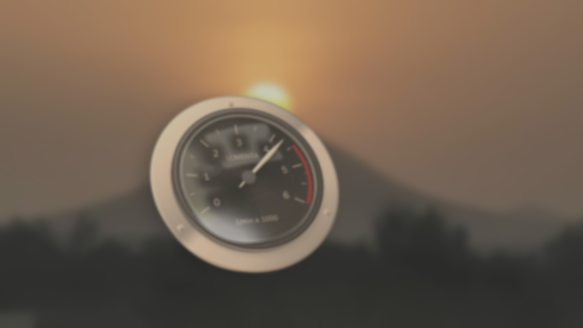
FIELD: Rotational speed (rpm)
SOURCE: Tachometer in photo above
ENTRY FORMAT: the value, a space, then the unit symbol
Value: 4250 rpm
